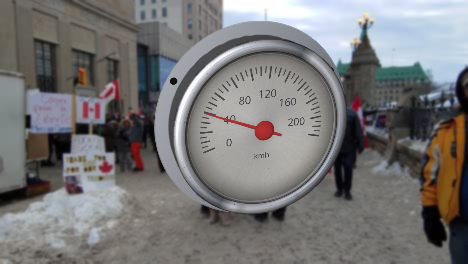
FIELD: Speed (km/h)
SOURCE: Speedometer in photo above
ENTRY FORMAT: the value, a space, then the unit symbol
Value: 40 km/h
